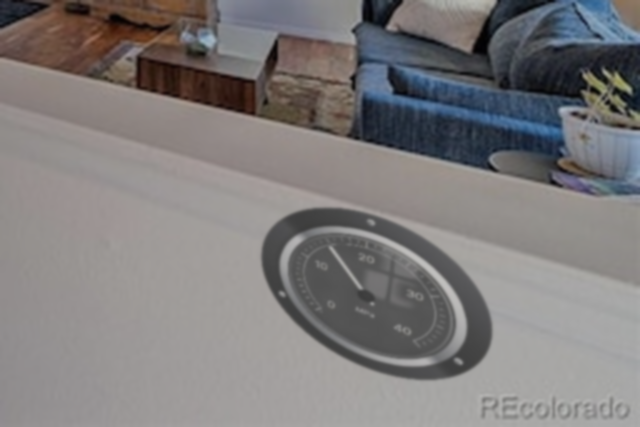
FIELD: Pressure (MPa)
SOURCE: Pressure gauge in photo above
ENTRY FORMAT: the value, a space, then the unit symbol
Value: 15 MPa
